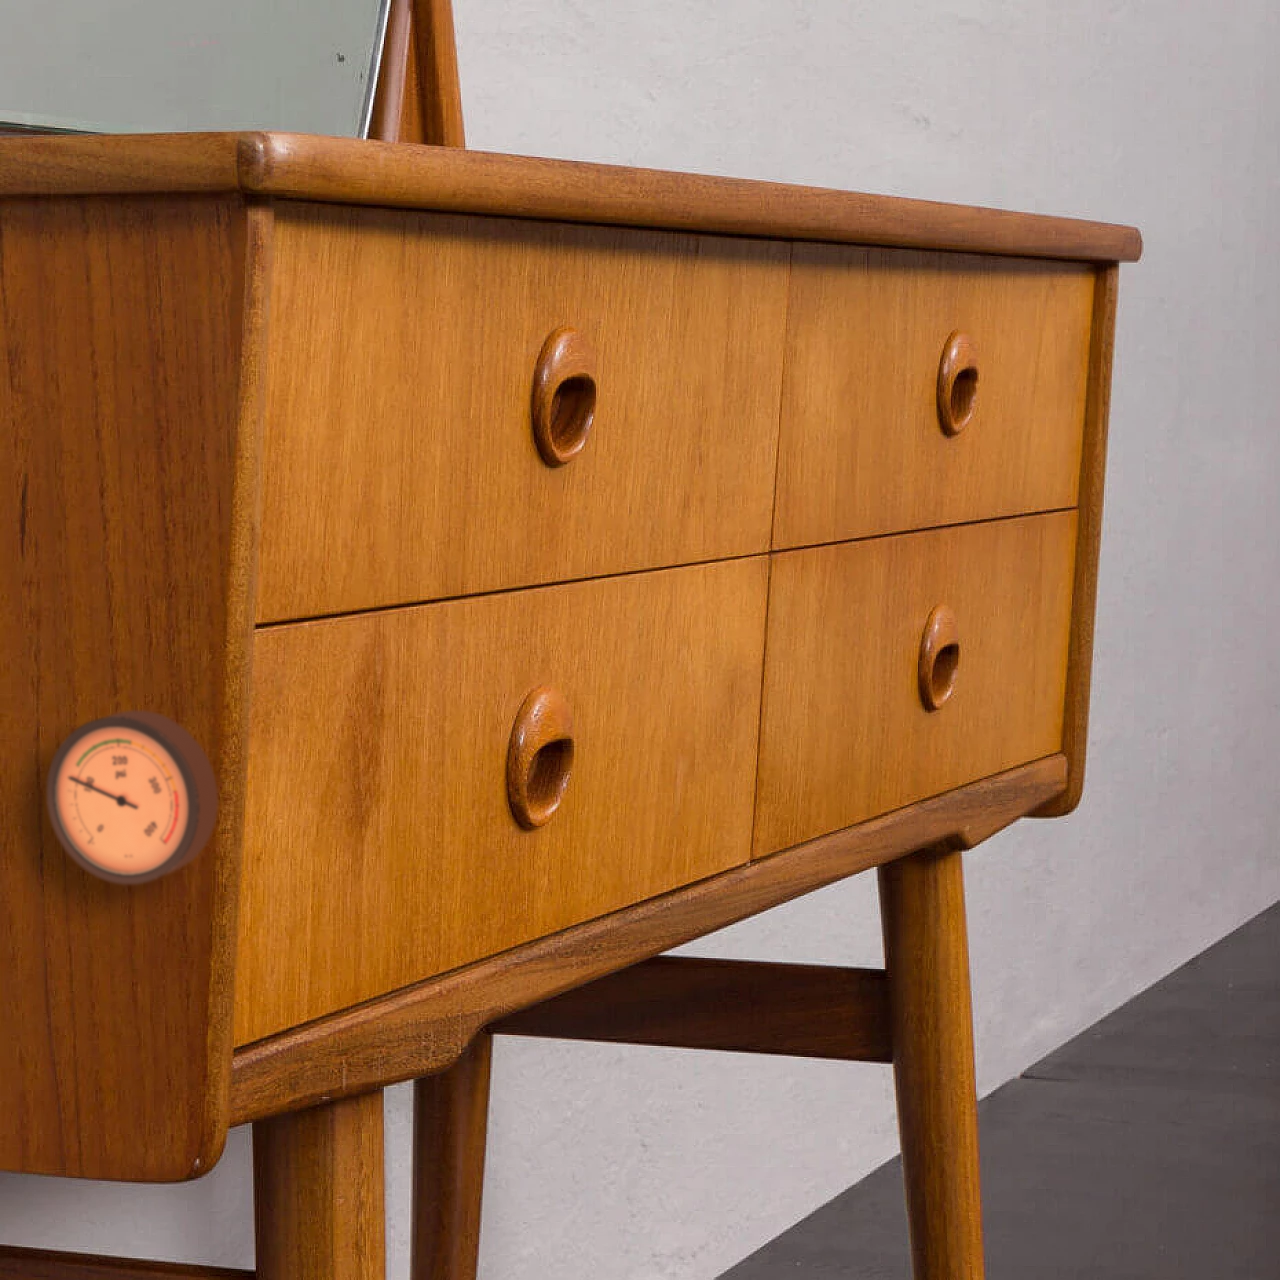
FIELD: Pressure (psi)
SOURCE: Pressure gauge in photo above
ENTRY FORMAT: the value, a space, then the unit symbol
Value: 100 psi
